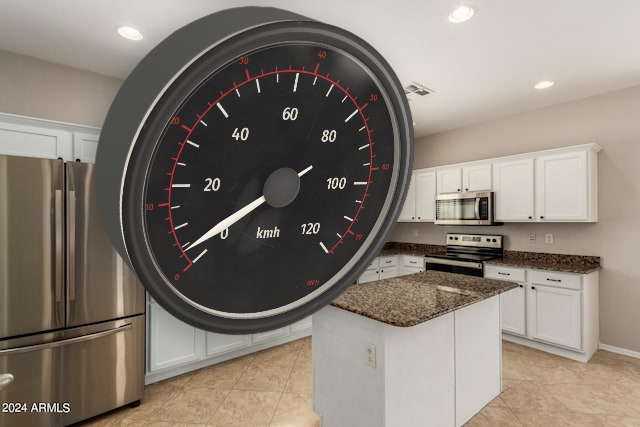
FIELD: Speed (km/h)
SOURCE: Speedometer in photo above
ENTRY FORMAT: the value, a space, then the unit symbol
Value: 5 km/h
